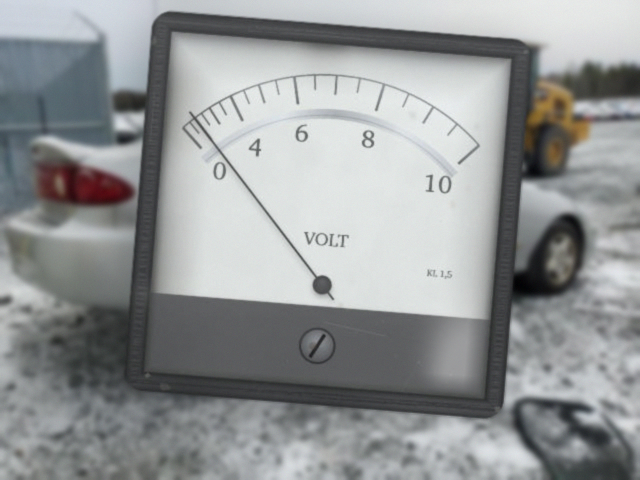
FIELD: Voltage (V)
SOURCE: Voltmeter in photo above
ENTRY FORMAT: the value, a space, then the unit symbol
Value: 2 V
